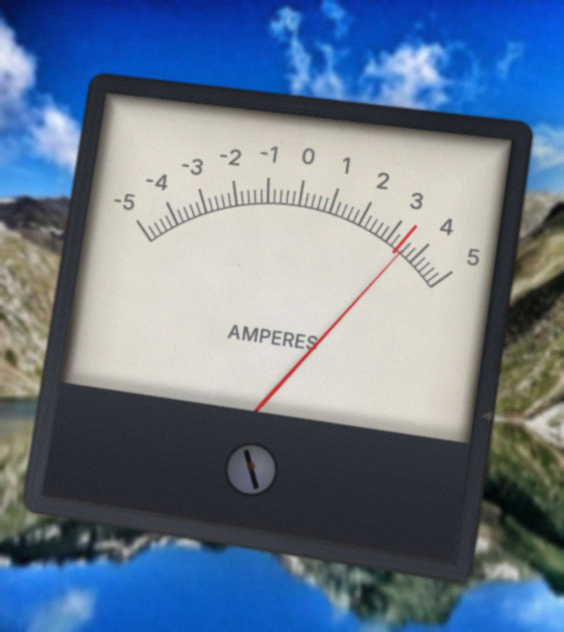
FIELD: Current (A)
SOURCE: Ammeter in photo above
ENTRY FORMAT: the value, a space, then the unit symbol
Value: 3.6 A
